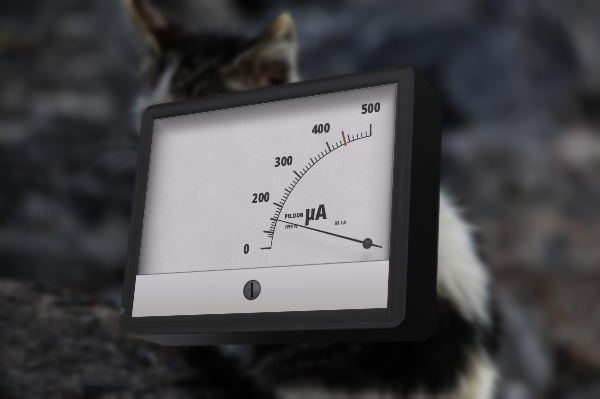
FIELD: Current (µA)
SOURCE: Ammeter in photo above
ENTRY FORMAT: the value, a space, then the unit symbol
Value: 150 µA
